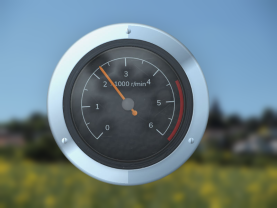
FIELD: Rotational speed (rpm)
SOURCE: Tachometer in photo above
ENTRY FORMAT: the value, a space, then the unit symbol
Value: 2250 rpm
